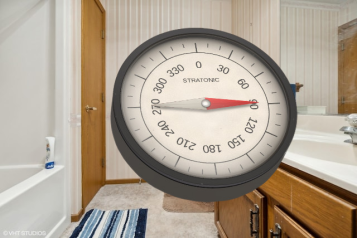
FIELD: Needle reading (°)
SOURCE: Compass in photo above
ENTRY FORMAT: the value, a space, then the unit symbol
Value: 90 °
